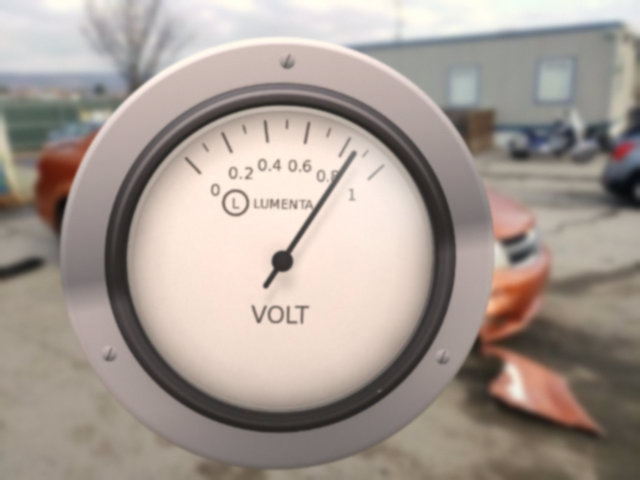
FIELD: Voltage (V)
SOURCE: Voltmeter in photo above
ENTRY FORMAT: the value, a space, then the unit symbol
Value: 0.85 V
